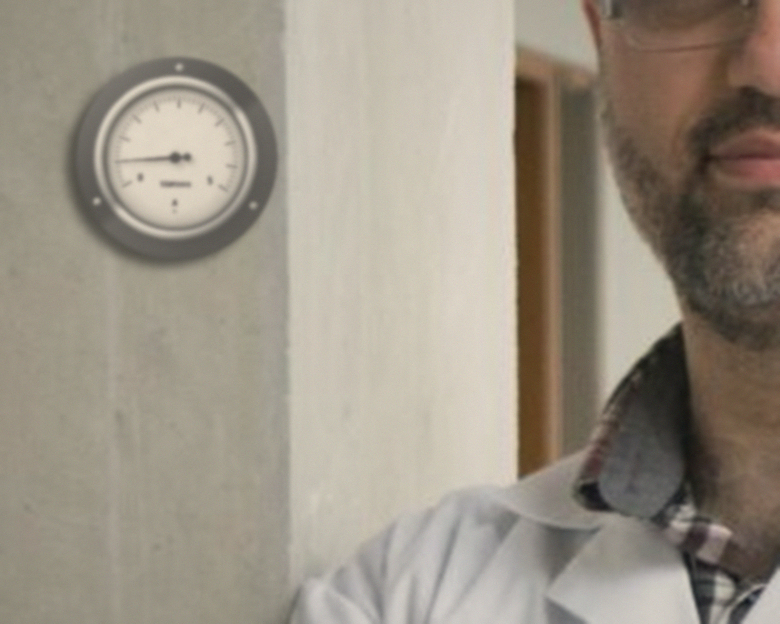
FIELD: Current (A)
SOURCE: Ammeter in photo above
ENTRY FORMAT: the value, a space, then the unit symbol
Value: 0.5 A
